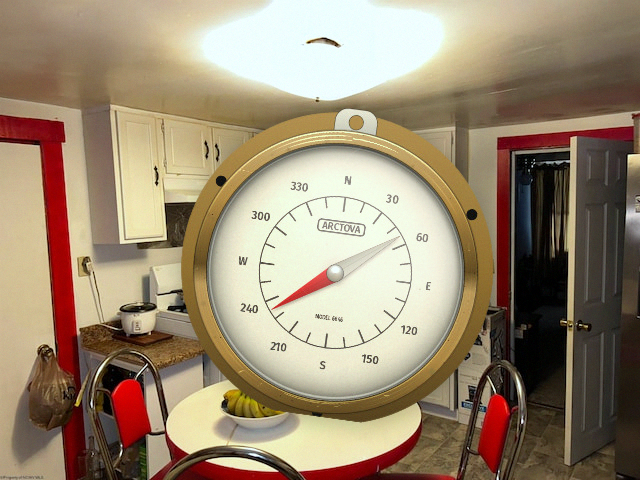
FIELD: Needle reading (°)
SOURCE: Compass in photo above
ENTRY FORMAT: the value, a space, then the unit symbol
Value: 232.5 °
